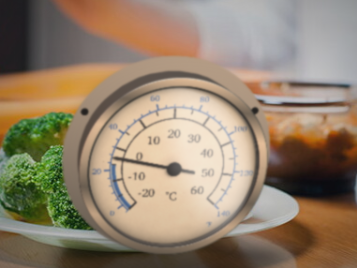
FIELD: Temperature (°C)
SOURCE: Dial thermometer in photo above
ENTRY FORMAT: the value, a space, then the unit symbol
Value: -2.5 °C
